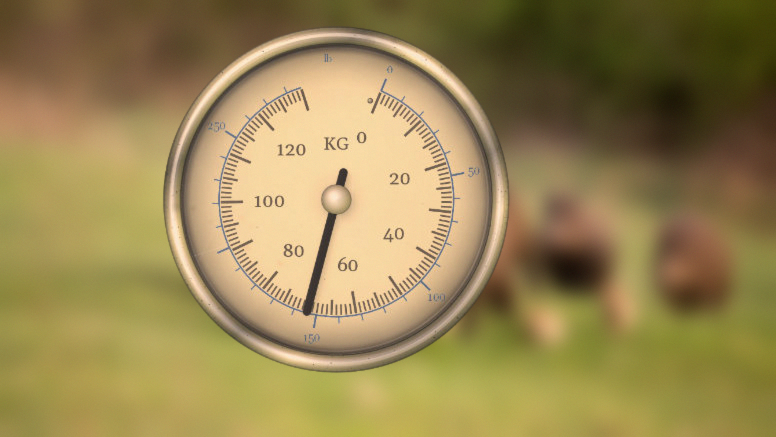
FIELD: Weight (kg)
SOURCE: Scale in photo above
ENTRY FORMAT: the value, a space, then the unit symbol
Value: 70 kg
